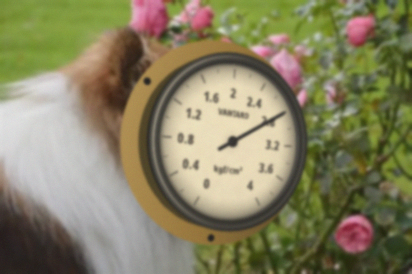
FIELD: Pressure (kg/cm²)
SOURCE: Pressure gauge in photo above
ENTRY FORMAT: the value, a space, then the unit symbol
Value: 2.8 kg/cm²
